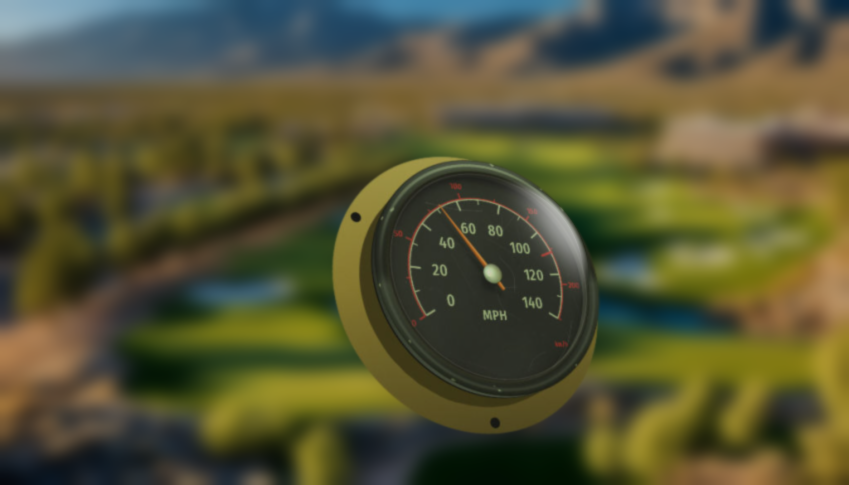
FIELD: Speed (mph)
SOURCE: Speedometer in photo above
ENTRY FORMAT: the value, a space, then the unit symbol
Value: 50 mph
